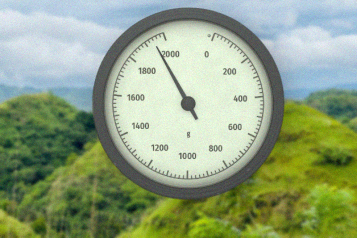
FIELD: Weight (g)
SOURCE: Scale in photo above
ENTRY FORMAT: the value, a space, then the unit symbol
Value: 1940 g
